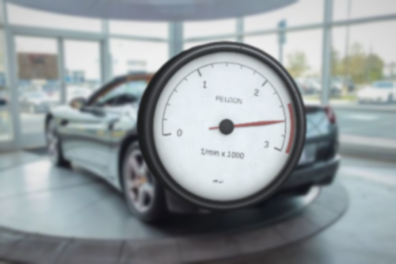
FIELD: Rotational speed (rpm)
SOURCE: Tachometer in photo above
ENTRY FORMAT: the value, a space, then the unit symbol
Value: 2600 rpm
